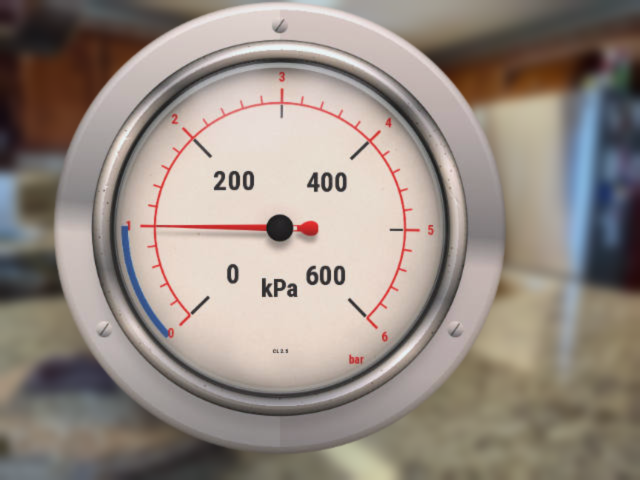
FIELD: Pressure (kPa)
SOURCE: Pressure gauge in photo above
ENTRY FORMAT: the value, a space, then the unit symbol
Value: 100 kPa
